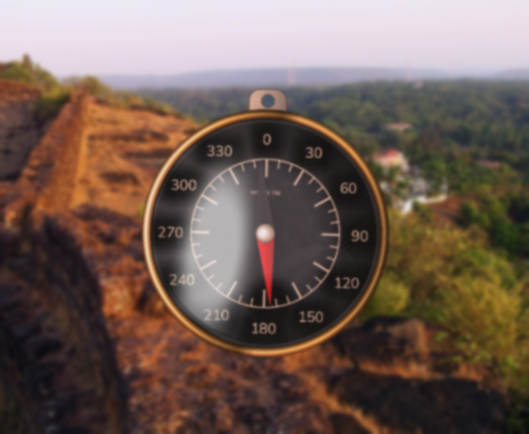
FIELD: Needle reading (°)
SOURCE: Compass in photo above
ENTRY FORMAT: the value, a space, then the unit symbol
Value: 175 °
